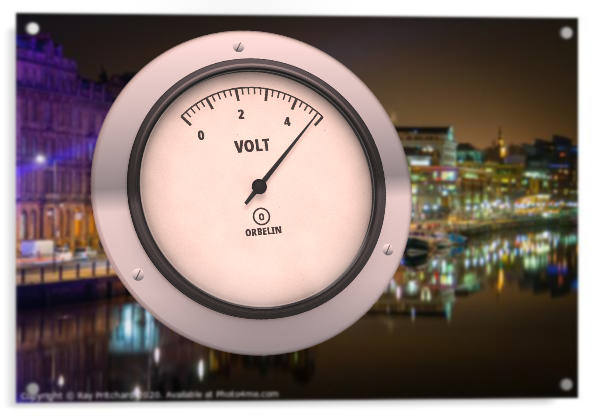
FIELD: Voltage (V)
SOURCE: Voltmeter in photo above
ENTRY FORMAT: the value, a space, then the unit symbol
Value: 4.8 V
